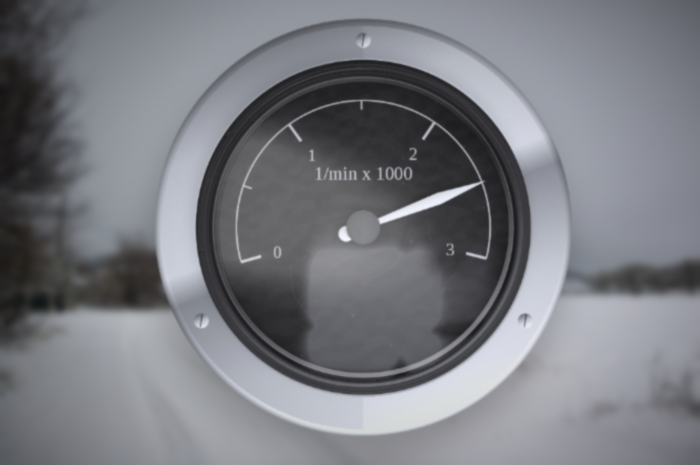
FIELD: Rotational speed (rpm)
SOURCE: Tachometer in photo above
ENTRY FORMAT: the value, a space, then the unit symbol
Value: 2500 rpm
